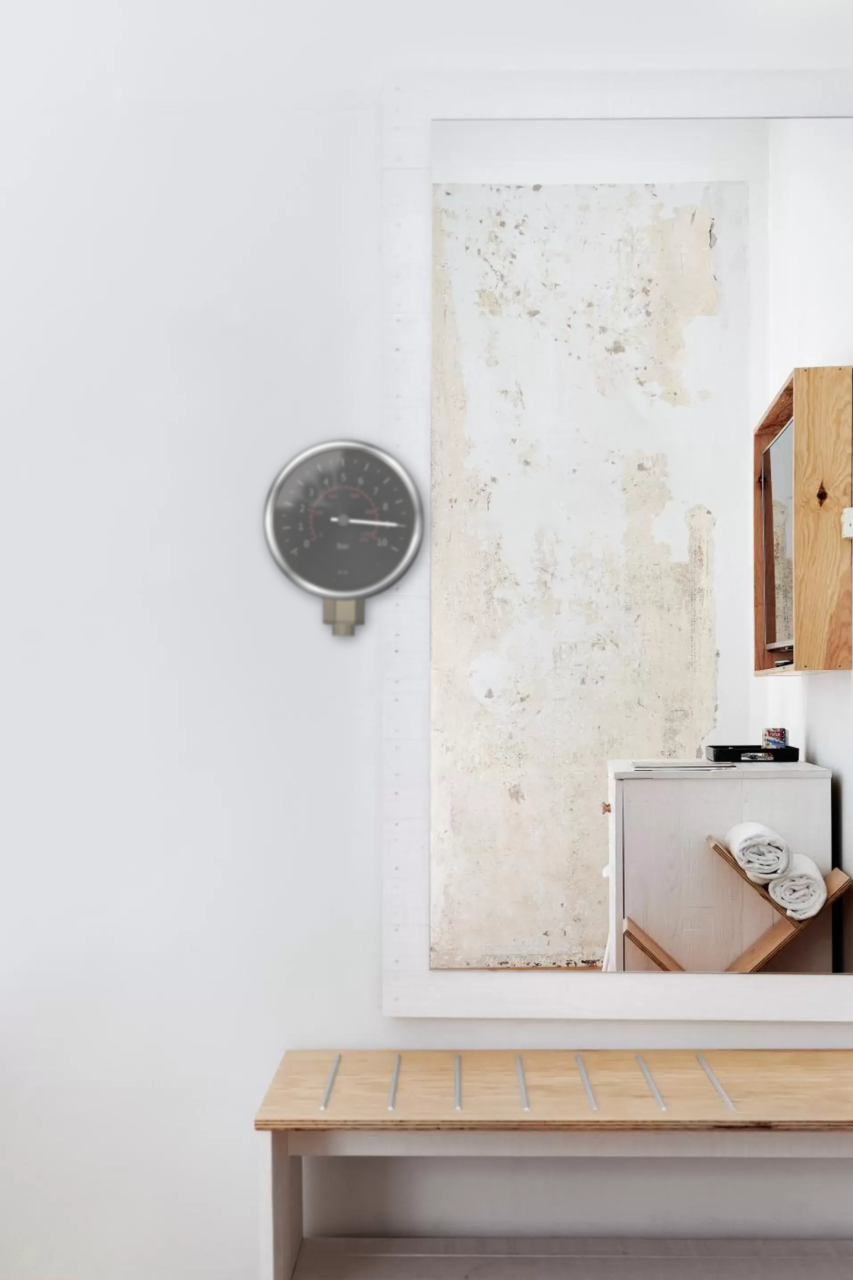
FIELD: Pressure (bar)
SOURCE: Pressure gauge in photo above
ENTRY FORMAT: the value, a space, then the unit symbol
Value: 9 bar
